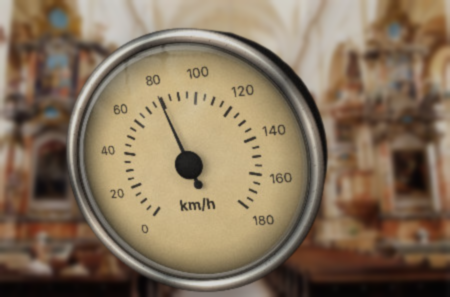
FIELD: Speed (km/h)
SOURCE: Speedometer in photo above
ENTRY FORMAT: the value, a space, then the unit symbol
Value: 80 km/h
